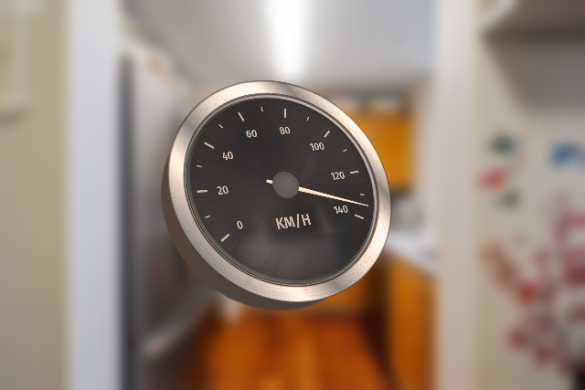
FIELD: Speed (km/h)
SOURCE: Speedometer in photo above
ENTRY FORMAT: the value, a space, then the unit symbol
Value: 135 km/h
